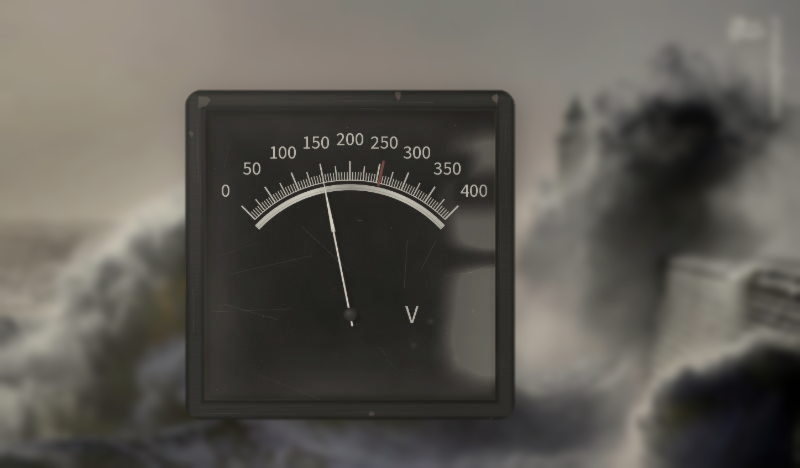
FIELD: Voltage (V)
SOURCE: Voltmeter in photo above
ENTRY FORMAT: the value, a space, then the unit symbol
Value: 150 V
